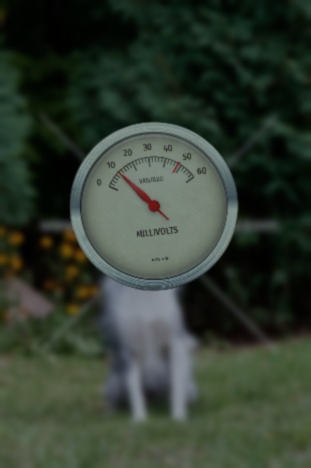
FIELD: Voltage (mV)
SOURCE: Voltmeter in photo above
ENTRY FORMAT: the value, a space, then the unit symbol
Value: 10 mV
